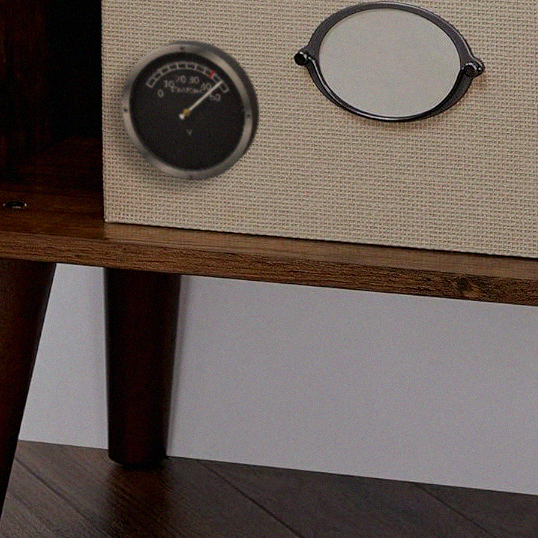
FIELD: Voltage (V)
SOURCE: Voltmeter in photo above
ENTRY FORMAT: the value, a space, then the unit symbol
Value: 45 V
